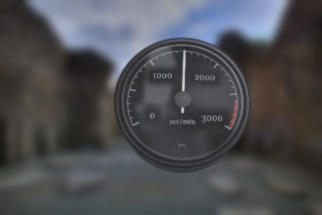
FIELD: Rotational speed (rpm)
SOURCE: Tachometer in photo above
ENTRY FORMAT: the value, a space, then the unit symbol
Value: 1500 rpm
